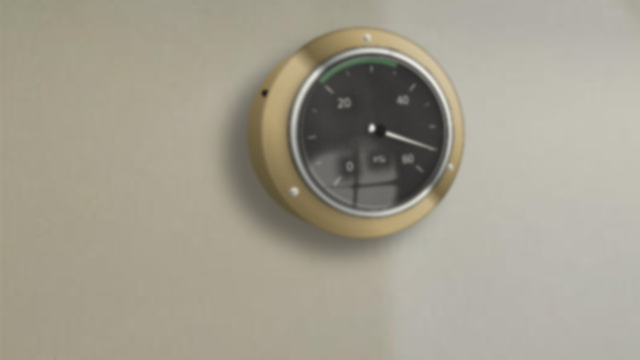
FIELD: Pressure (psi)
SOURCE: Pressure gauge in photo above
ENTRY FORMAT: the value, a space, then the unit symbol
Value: 55 psi
